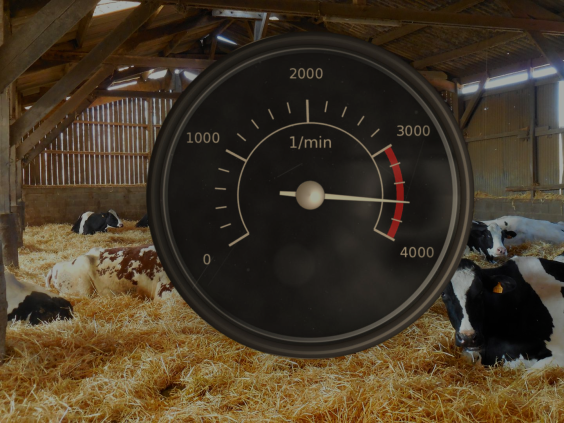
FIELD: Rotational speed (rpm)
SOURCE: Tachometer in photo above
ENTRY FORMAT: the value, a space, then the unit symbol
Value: 3600 rpm
